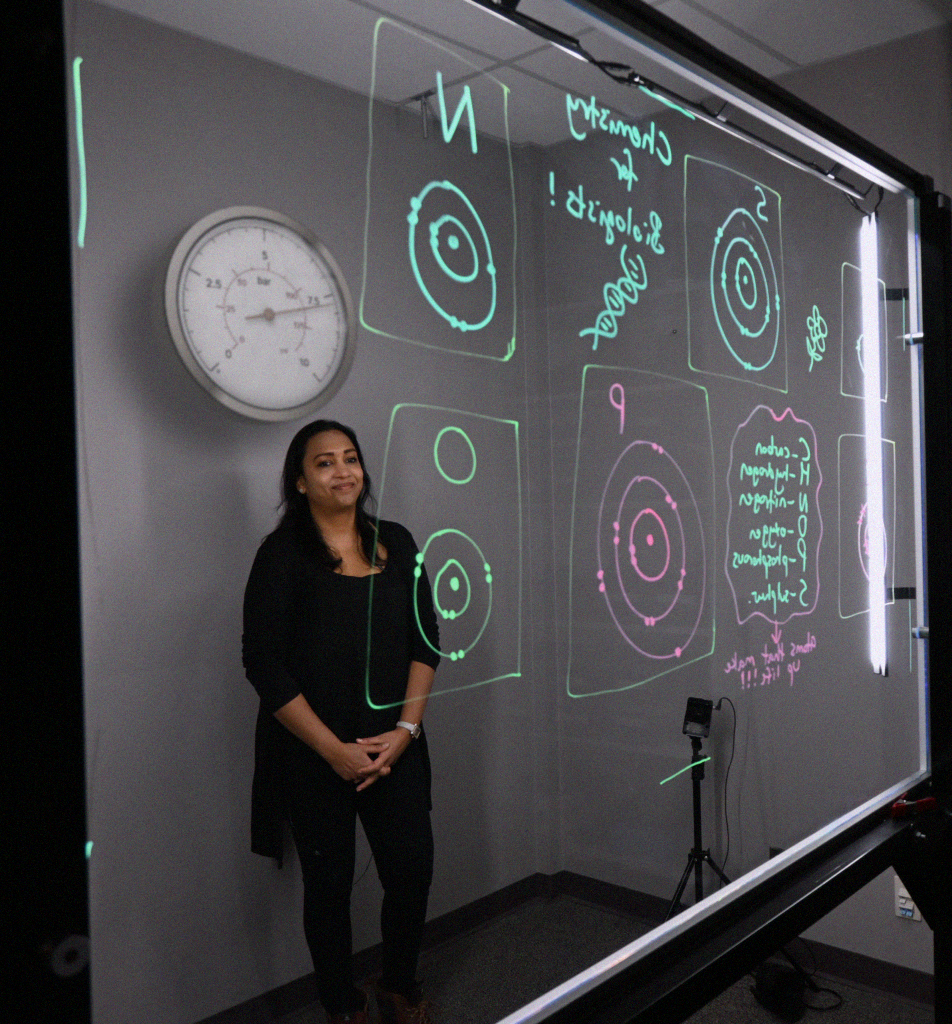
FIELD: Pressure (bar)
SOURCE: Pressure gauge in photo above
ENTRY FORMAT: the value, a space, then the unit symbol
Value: 7.75 bar
